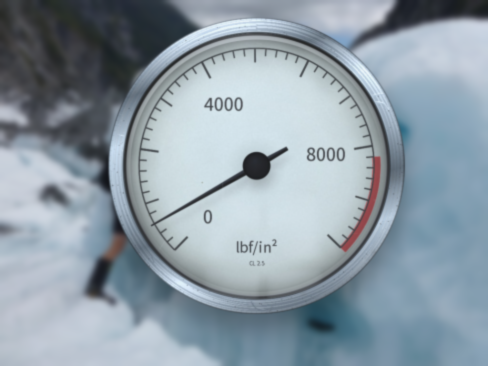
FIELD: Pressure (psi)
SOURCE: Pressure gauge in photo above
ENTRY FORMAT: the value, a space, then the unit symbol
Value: 600 psi
